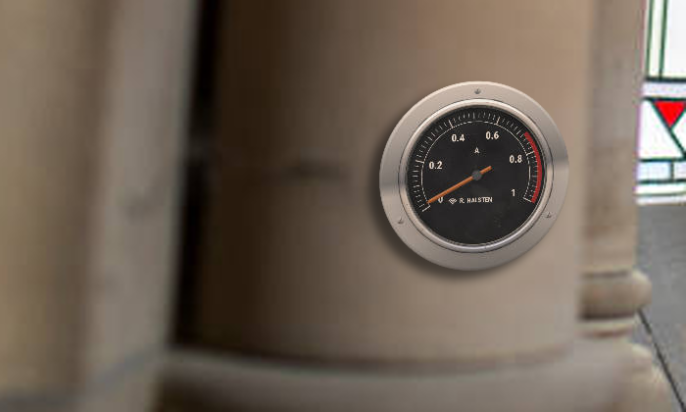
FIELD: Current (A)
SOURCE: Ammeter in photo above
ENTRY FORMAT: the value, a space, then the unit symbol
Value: 0.02 A
